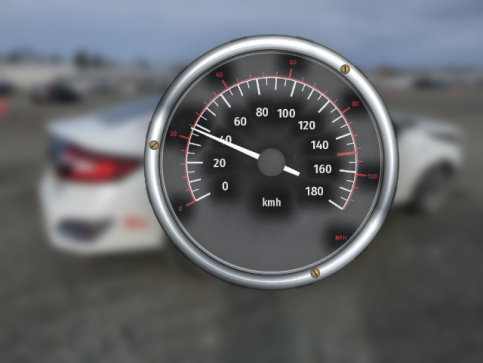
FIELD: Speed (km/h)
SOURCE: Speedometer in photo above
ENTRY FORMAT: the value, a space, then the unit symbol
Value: 37.5 km/h
